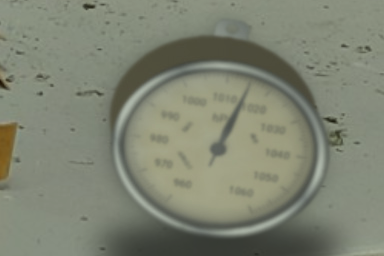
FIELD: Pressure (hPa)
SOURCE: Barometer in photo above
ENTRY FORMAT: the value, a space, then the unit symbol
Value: 1015 hPa
